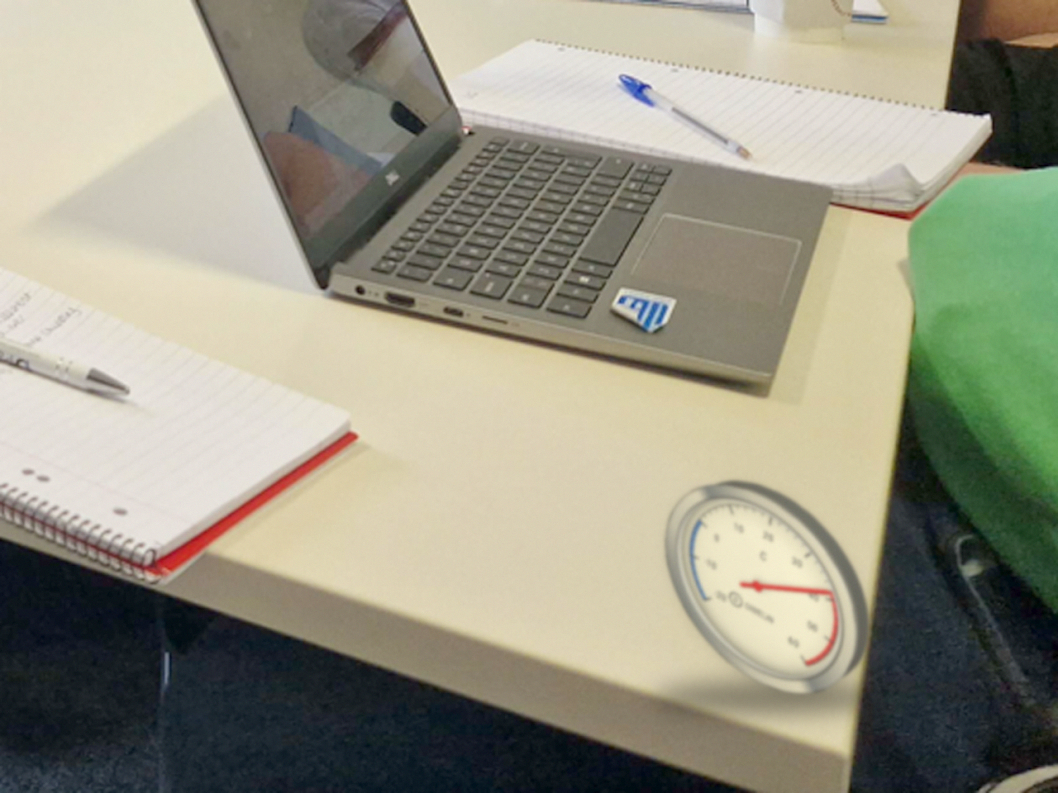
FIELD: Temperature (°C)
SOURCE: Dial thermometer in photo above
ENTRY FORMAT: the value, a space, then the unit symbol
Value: 38 °C
